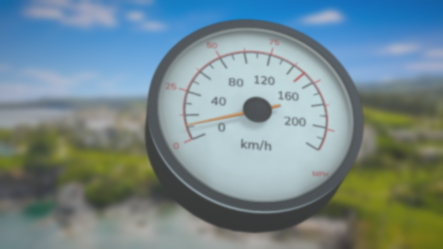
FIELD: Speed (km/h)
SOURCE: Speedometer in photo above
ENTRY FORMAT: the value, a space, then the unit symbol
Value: 10 km/h
